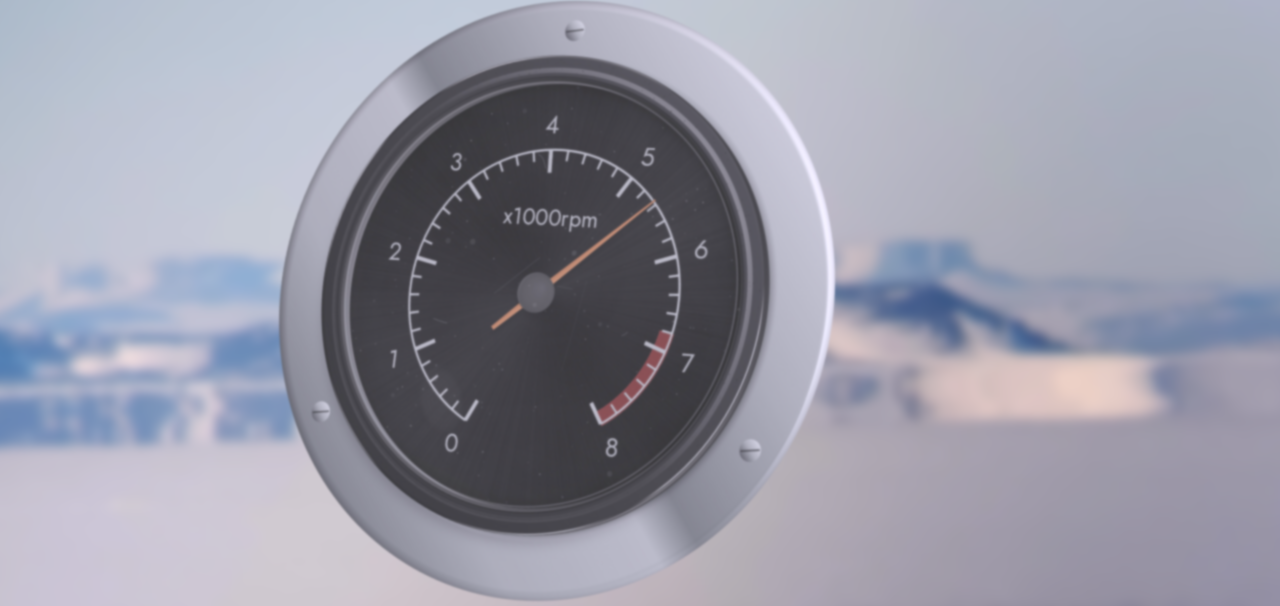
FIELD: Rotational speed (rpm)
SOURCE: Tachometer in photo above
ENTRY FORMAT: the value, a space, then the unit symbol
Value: 5400 rpm
